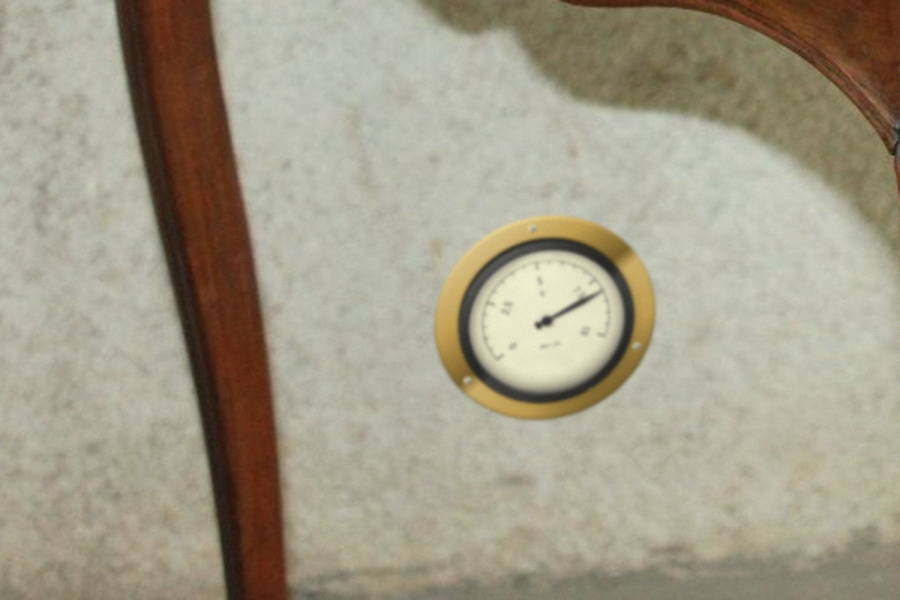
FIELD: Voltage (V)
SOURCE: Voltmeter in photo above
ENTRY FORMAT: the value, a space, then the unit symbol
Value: 8 V
